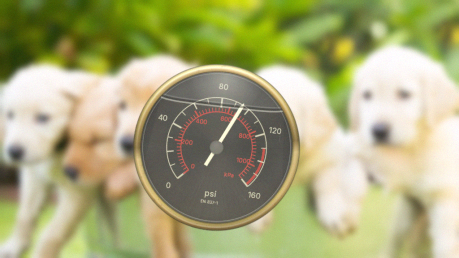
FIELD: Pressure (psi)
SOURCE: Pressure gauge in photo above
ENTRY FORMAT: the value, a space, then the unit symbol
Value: 95 psi
